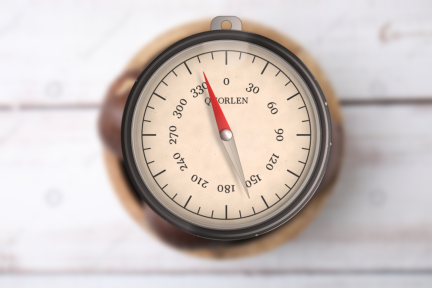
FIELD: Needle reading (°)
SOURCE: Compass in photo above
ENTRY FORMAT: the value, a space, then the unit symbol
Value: 340 °
